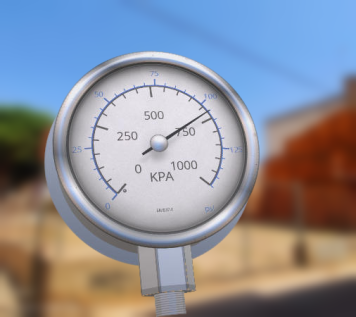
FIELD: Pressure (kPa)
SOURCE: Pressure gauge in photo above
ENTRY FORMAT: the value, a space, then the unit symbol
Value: 725 kPa
